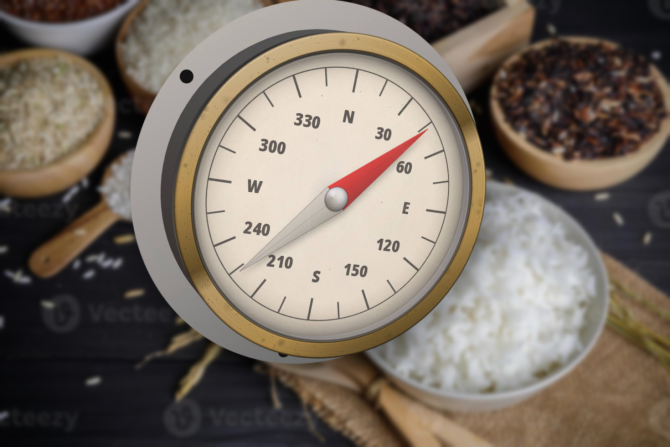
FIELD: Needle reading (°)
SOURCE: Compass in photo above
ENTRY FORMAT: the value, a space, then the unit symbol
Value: 45 °
